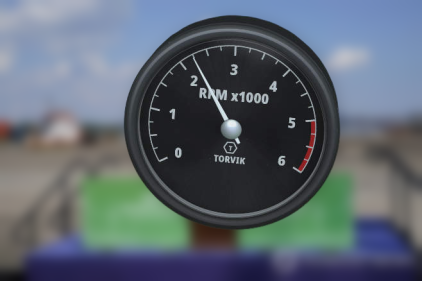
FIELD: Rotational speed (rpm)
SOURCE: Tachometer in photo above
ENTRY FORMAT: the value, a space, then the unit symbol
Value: 2250 rpm
